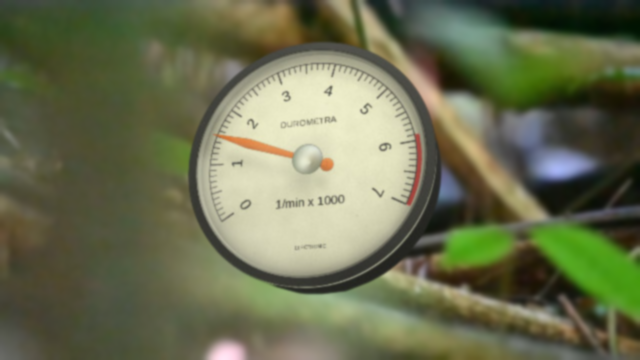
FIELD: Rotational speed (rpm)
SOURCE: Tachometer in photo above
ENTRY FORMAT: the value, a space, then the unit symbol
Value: 1500 rpm
